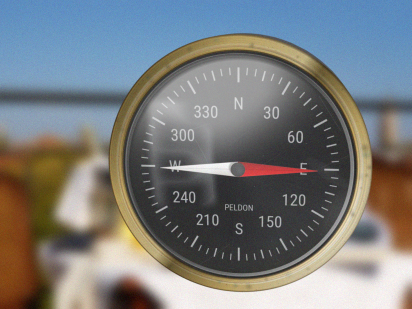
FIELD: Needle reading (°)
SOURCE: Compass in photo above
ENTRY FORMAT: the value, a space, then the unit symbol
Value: 90 °
